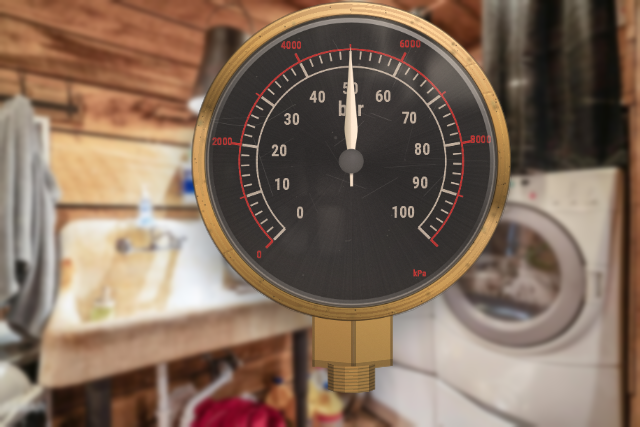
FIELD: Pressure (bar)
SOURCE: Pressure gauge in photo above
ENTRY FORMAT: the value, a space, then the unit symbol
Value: 50 bar
